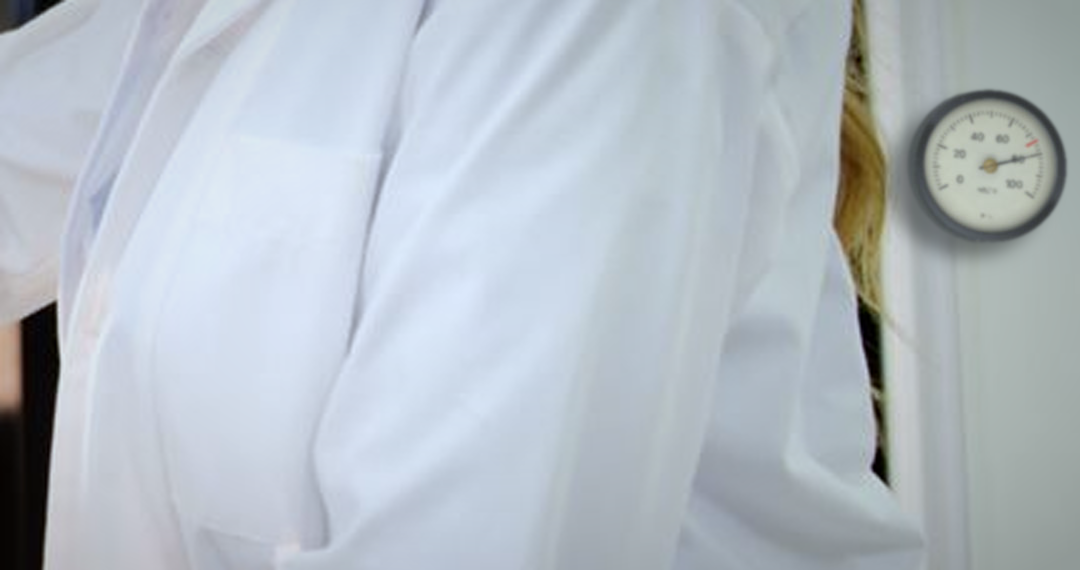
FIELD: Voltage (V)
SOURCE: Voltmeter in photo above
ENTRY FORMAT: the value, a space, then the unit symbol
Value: 80 V
